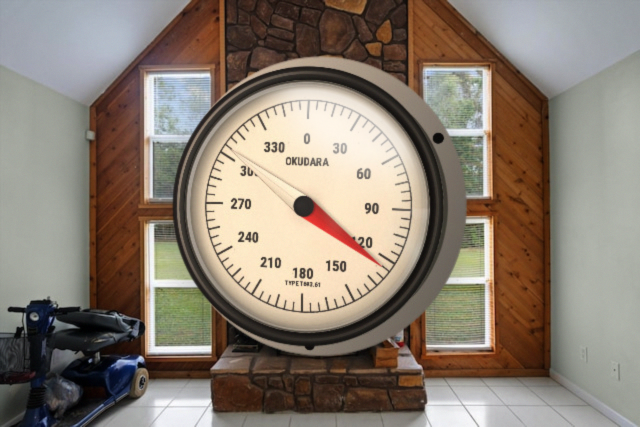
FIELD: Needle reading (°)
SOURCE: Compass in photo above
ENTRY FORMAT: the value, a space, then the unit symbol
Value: 125 °
